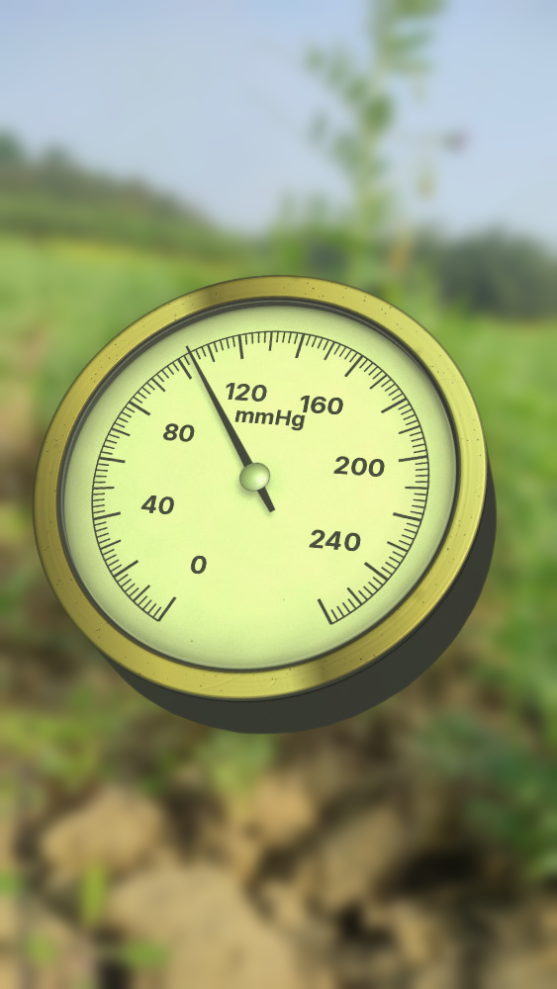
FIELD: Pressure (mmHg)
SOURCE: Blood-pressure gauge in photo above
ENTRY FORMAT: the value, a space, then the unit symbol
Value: 104 mmHg
